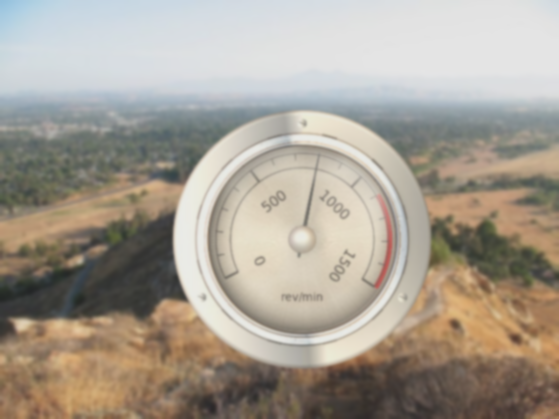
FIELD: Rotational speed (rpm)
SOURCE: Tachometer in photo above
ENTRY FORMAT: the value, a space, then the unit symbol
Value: 800 rpm
